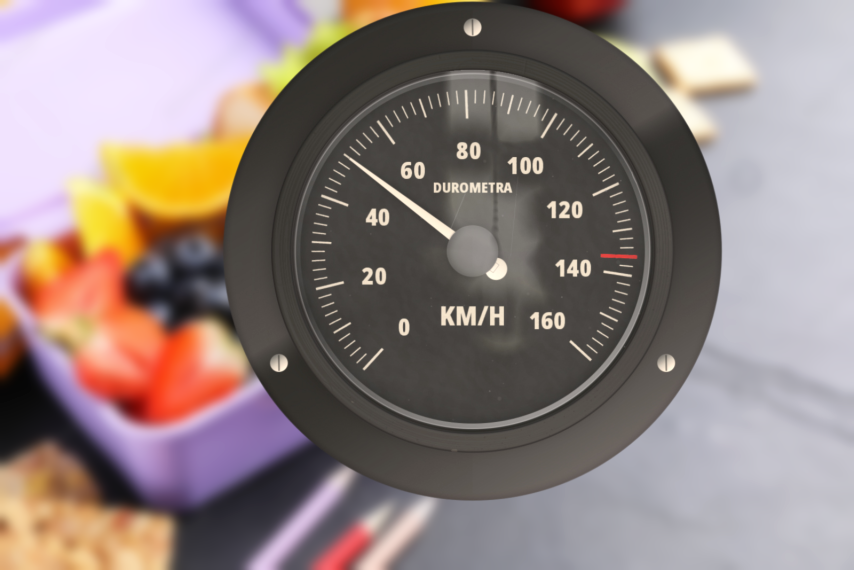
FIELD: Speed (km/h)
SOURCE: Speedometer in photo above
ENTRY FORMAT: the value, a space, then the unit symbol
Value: 50 km/h
